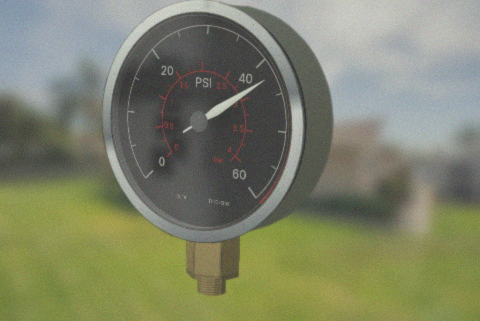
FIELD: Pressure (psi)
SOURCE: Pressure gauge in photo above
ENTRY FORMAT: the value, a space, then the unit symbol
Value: 42.5 psi
